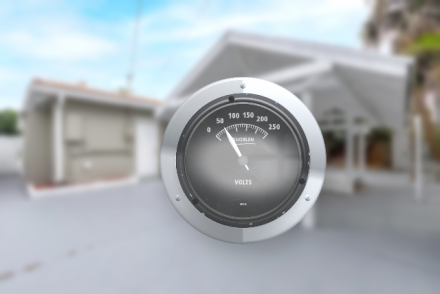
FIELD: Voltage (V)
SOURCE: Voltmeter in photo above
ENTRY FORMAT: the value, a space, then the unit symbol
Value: 50 V
